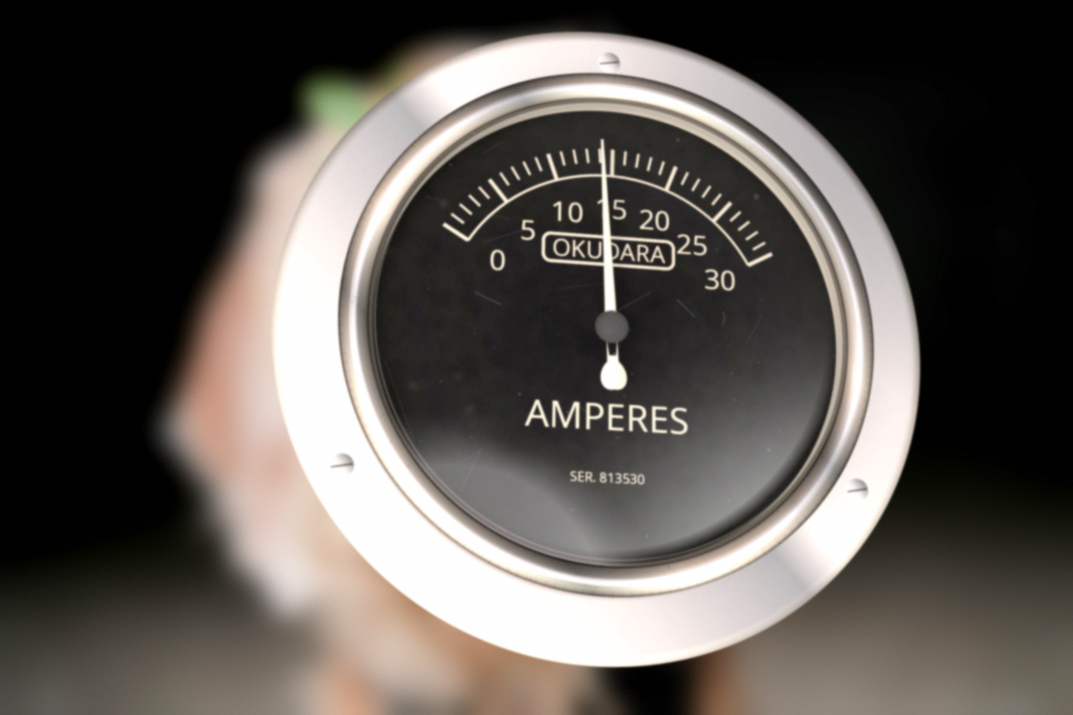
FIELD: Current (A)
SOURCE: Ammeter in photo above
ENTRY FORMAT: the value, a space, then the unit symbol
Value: 14 A
